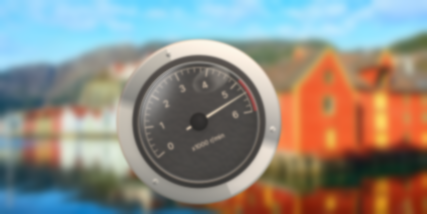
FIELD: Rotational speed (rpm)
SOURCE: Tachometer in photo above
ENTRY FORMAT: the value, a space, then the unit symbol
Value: 5400 rpm
